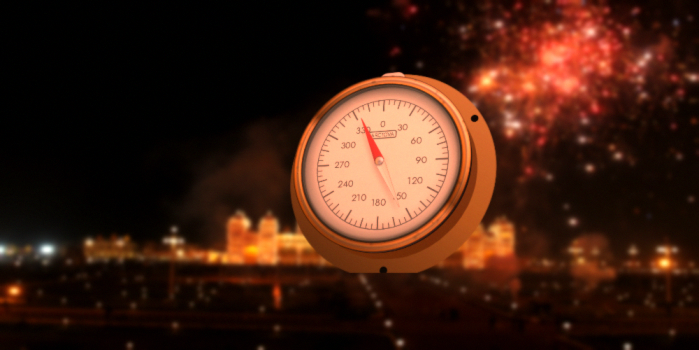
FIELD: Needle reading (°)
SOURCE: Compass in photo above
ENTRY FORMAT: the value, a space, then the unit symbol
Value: 335 °
